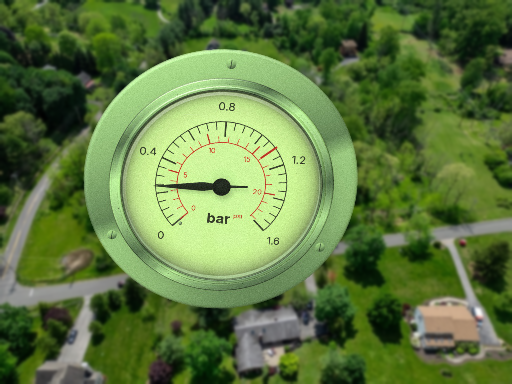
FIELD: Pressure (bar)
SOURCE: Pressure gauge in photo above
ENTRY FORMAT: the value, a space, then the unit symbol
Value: 0.25 bar
